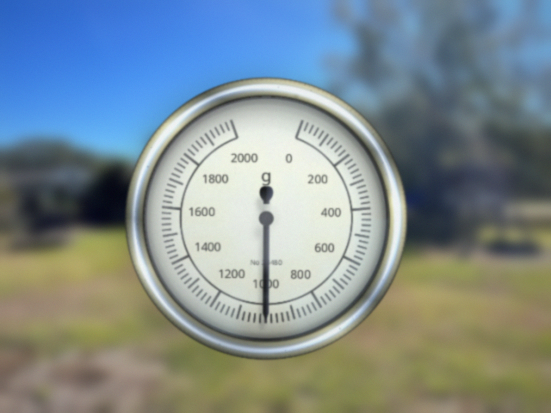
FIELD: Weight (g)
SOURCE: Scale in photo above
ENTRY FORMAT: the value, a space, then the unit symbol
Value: 1000 g
